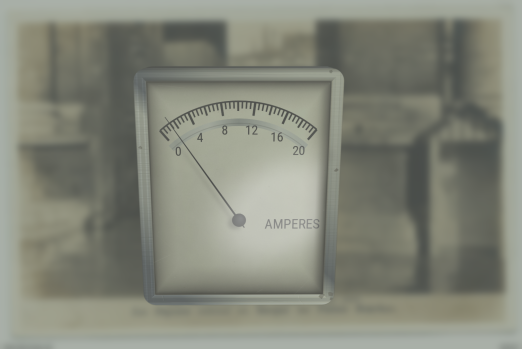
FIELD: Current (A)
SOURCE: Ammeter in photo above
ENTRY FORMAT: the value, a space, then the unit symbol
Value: 1.5 A
